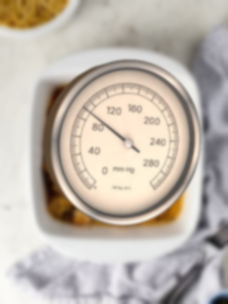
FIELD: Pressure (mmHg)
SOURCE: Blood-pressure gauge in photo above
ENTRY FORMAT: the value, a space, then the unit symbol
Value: 90 mmHg
